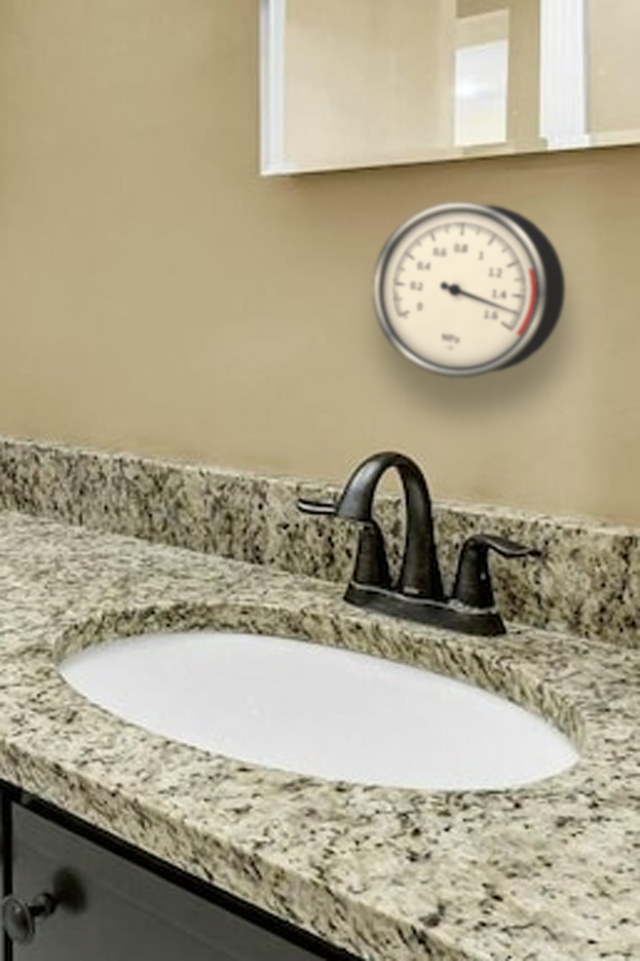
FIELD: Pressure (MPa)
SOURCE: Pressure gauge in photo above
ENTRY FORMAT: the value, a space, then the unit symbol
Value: 1.5 MPa
